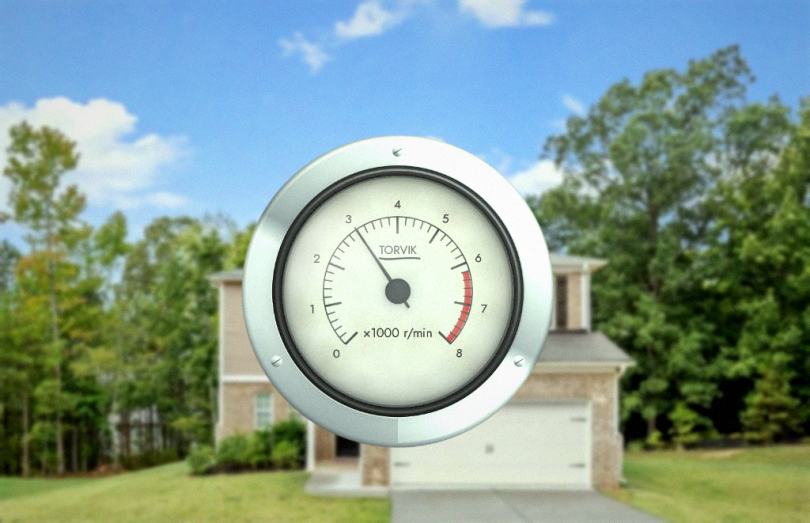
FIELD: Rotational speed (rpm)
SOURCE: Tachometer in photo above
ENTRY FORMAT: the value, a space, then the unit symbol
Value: 3000 rpm
